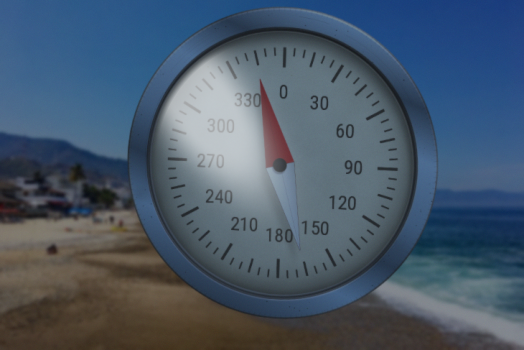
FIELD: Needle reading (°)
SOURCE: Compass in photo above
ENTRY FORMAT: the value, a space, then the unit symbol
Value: 345 °
